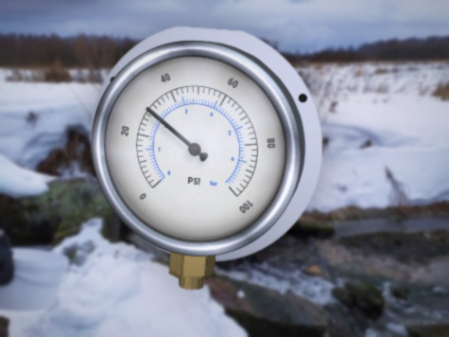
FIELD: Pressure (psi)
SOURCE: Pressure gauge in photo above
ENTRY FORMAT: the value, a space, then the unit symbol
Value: 30 psi
